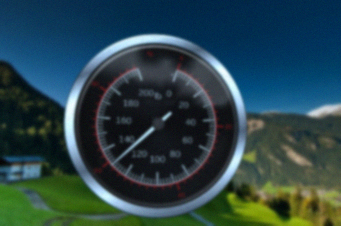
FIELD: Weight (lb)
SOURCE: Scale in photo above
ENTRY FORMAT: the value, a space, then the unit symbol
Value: 130 lb
